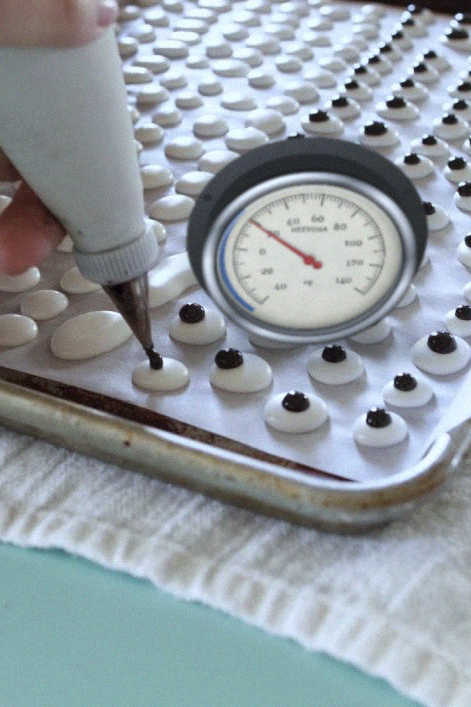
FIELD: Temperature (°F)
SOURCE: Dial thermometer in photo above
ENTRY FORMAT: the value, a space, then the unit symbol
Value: 20 °F
